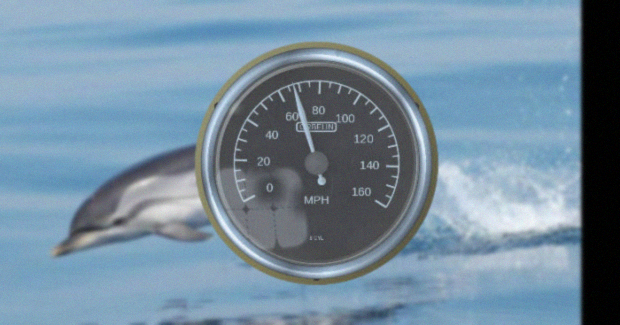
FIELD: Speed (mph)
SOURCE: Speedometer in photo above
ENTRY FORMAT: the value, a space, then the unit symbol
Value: 67.5 mph
